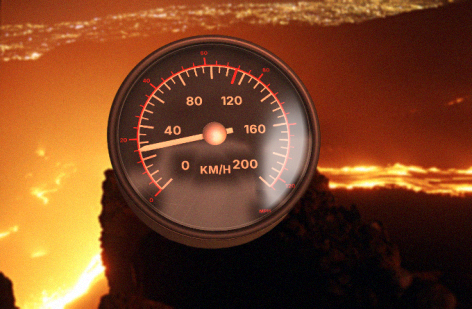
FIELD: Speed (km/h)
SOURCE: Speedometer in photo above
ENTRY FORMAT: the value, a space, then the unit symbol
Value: 25 km/h
